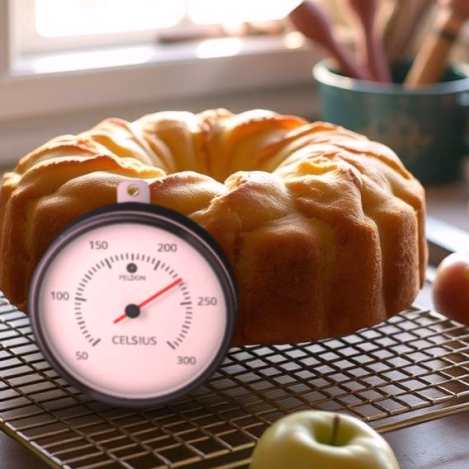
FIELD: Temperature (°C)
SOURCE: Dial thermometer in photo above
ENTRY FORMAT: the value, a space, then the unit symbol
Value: 225 °C
